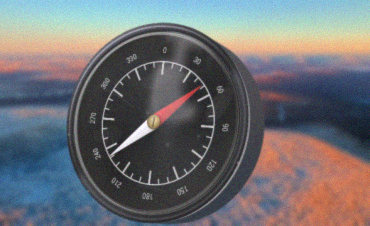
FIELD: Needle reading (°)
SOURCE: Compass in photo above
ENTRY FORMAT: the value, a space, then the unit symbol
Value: 50 °
